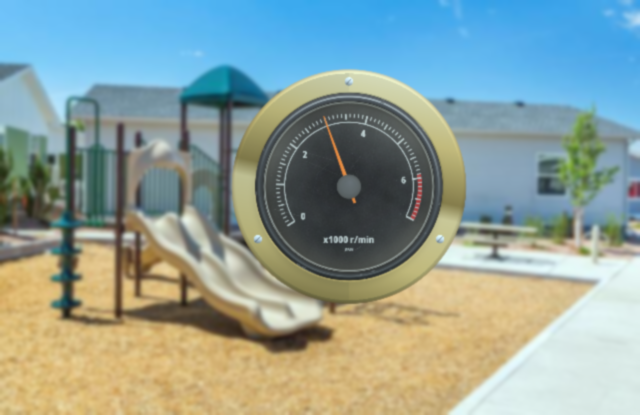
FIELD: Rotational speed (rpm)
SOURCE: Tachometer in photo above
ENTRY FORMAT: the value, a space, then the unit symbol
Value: 3000 rpm
